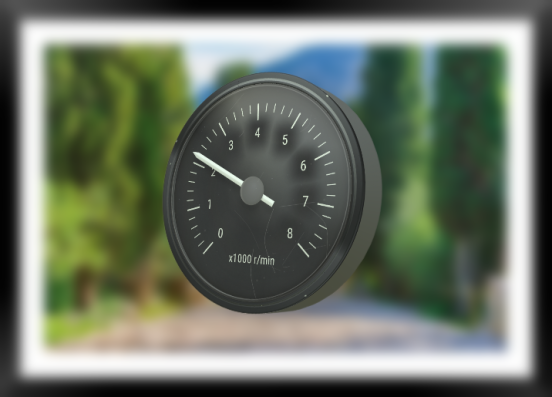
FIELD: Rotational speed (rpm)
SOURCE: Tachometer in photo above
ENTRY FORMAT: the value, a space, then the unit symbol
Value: 2200 rpm
